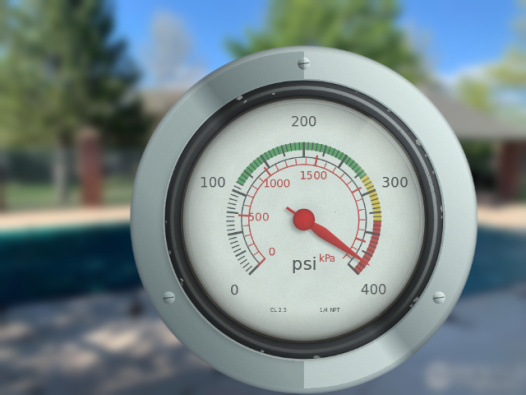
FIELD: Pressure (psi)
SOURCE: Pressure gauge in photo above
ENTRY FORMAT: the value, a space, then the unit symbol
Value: 385 psi
